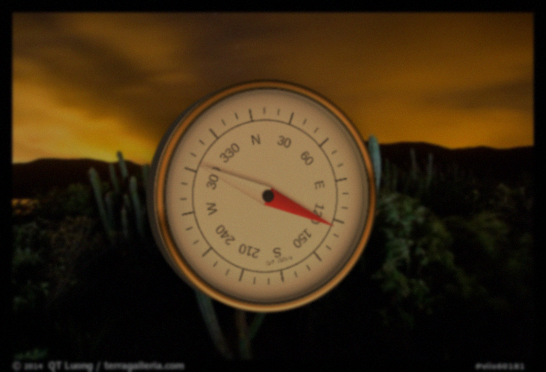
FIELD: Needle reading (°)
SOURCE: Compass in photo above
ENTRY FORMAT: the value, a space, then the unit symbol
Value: 125 °
